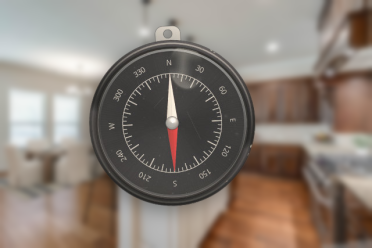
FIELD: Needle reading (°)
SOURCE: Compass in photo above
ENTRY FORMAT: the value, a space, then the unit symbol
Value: 180 °
